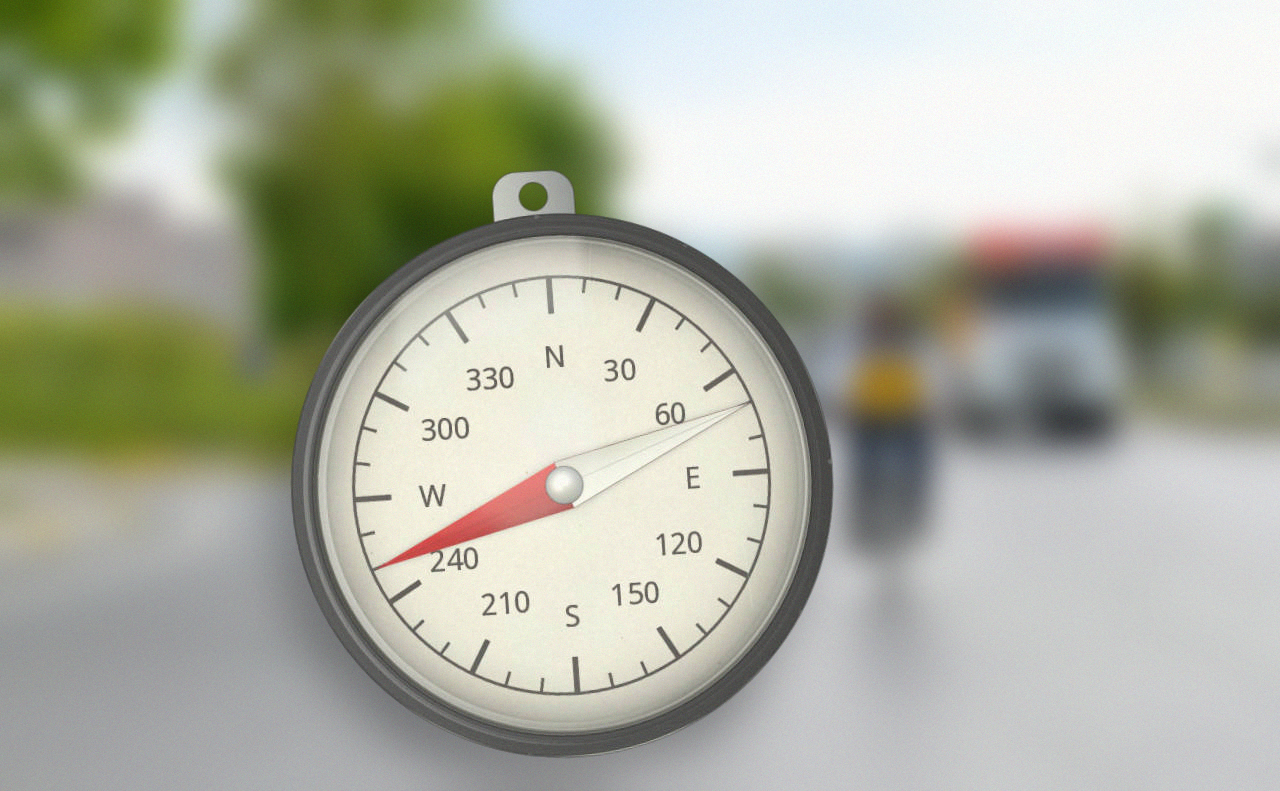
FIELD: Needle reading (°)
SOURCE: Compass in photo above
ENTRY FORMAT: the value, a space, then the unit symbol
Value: 250 °
